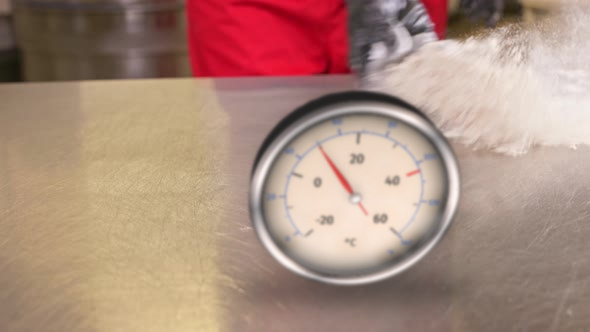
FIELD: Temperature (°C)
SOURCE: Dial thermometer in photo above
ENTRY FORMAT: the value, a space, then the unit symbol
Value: 10 °C
